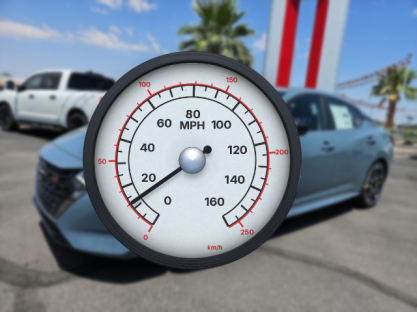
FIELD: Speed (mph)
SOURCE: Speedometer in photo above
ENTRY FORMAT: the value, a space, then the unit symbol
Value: 12.5 mph
